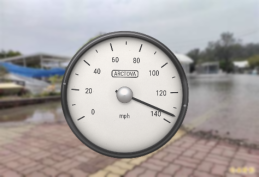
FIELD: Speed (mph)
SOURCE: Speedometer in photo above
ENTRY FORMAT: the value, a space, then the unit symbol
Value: 135 mph
